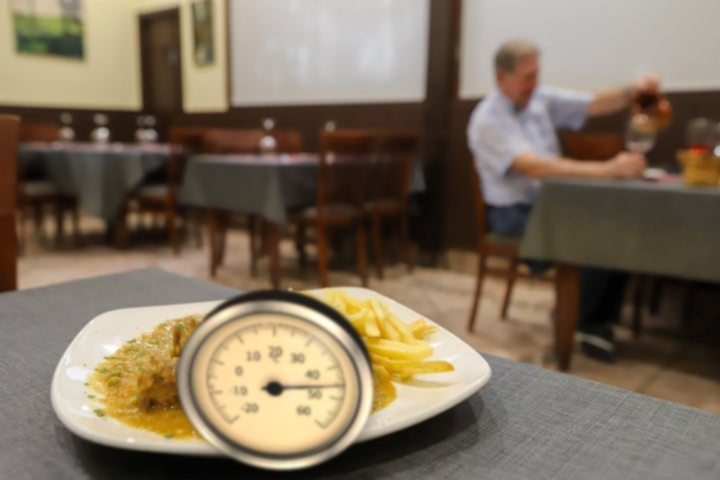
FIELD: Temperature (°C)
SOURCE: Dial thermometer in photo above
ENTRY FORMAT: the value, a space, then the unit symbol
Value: 45 °C
